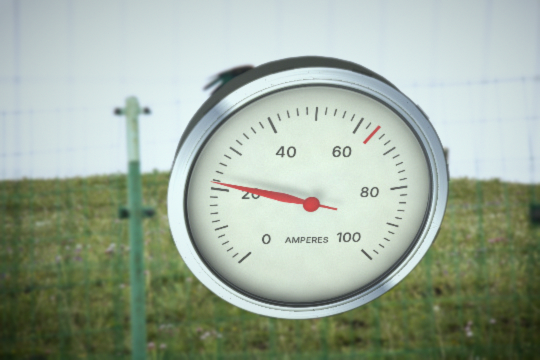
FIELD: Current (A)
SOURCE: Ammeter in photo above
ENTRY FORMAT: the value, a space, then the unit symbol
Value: 22 A
